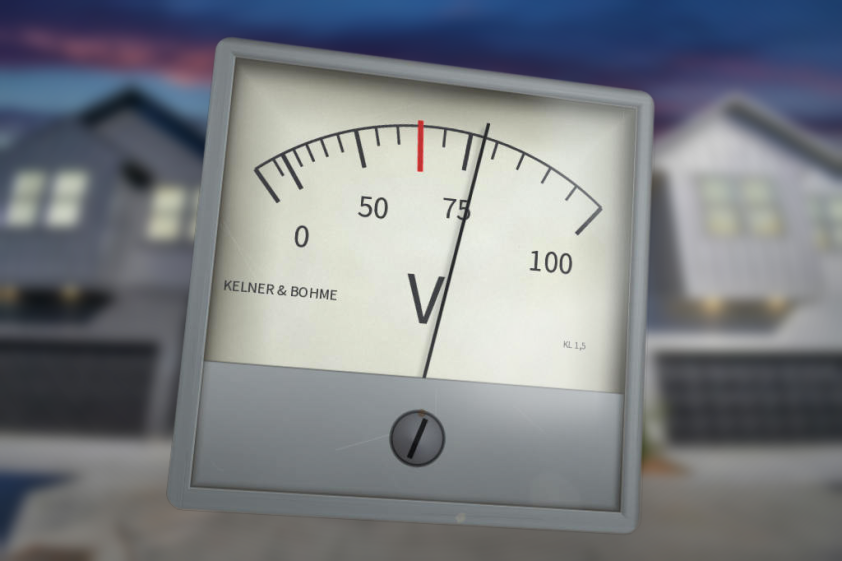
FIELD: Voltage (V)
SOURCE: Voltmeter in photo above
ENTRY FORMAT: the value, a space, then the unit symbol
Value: 77.5 V
